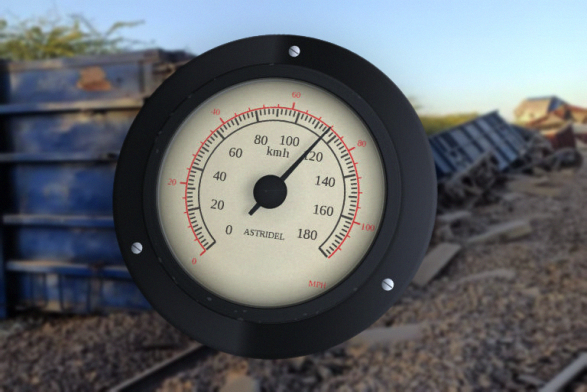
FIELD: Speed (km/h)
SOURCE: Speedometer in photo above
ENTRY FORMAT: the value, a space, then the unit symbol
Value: 116 km/h
